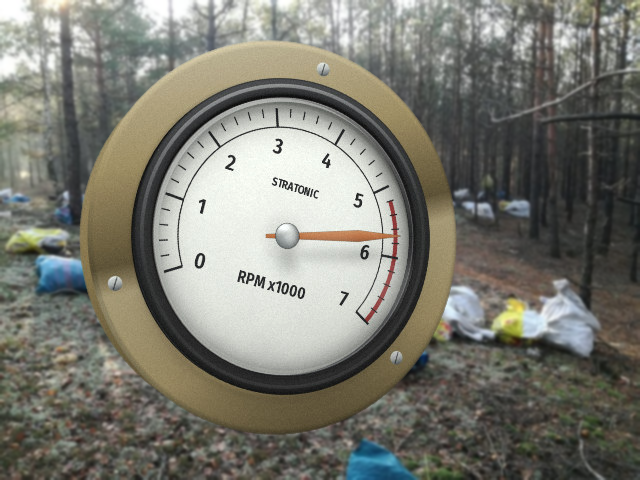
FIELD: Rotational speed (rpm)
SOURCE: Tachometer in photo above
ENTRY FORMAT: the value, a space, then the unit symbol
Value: 5700 rpm
